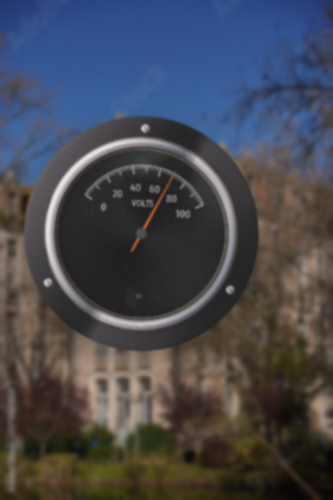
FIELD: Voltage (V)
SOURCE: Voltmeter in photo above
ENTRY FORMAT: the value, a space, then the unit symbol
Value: 70 V
